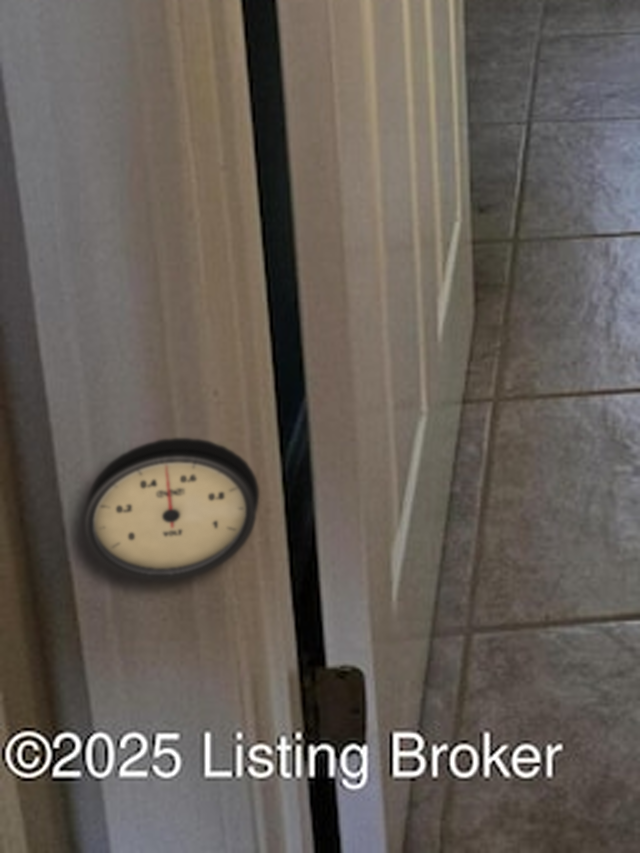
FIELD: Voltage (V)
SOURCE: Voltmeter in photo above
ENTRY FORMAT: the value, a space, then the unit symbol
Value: 0.5 V
